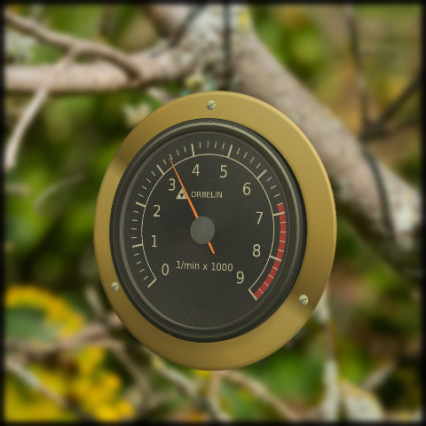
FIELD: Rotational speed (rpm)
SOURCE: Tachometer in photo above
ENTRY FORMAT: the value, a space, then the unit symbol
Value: 3400 rpm
